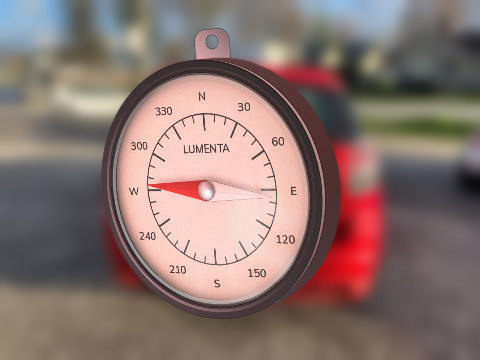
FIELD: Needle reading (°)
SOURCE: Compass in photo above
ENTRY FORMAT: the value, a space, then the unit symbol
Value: 275 °
